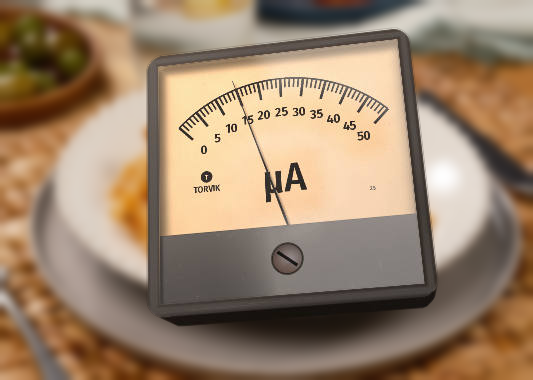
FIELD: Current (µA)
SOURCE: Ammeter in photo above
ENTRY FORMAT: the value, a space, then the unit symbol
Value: 15 µA
